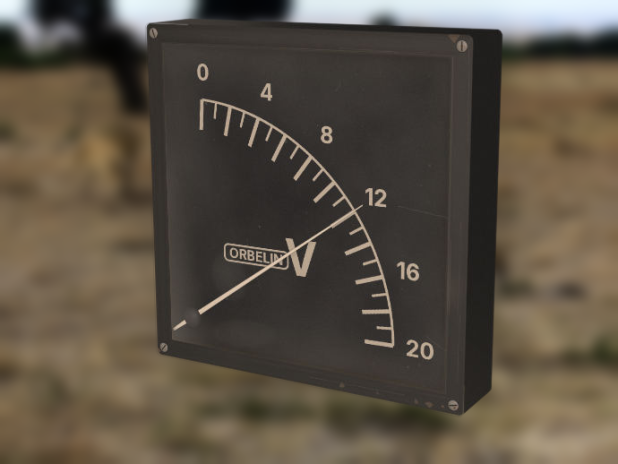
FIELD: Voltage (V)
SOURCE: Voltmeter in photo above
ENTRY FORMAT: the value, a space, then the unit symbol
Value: 12 V
